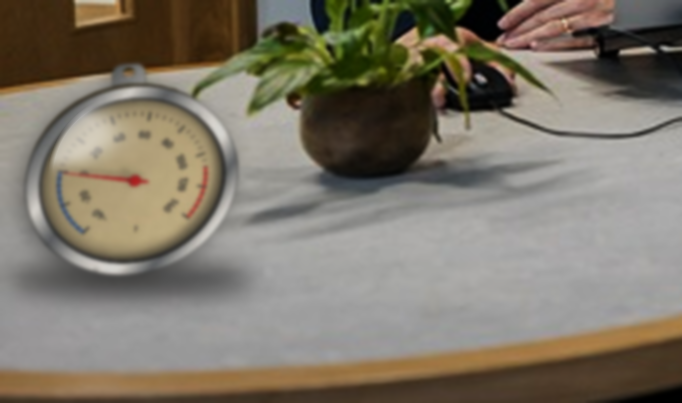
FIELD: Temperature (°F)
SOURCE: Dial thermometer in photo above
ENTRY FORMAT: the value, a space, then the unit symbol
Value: 0 °F
